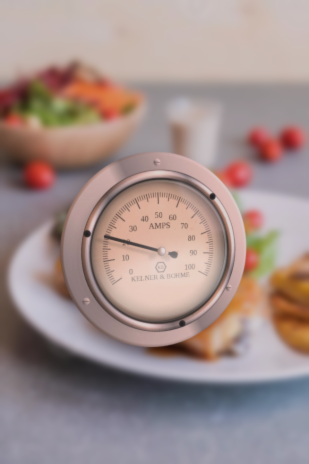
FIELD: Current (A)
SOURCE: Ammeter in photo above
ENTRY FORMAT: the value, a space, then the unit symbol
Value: 20 A
